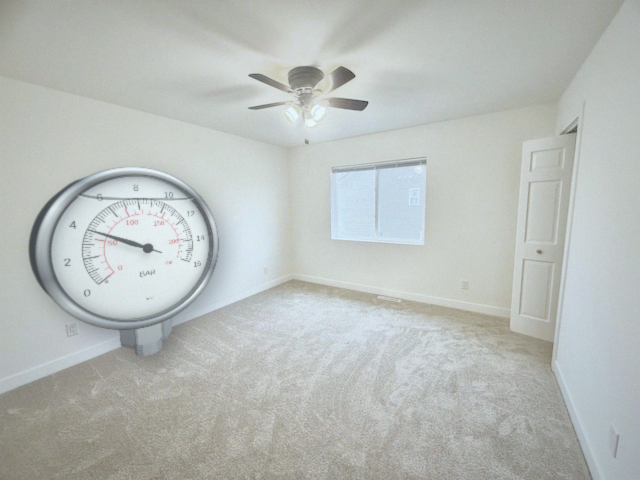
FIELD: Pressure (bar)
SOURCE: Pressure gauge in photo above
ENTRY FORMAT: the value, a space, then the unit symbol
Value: 4 bar
